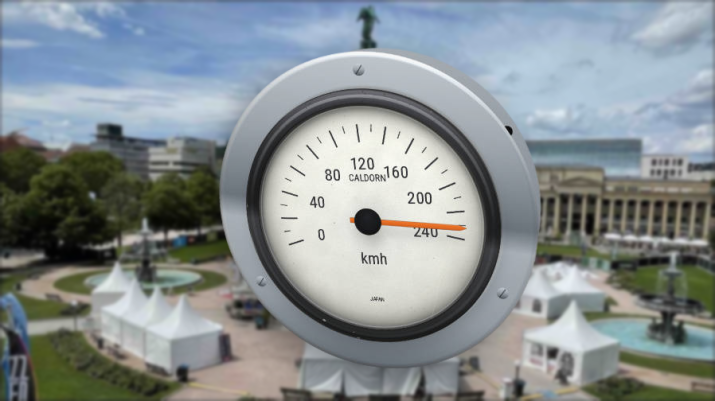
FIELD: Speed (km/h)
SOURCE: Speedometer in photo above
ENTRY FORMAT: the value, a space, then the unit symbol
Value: 230 km/h
